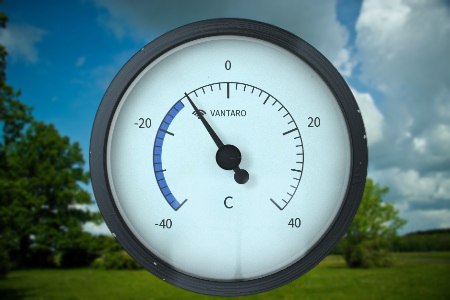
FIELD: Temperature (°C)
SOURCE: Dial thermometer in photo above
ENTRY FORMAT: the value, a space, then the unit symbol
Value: -10 °C
